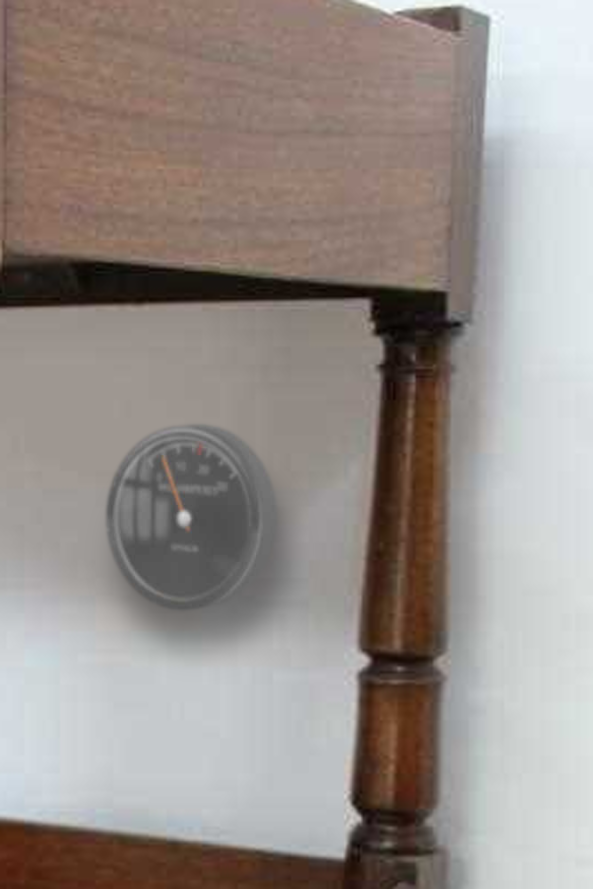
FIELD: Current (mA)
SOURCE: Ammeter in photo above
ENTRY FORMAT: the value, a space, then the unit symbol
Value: 5 mA
